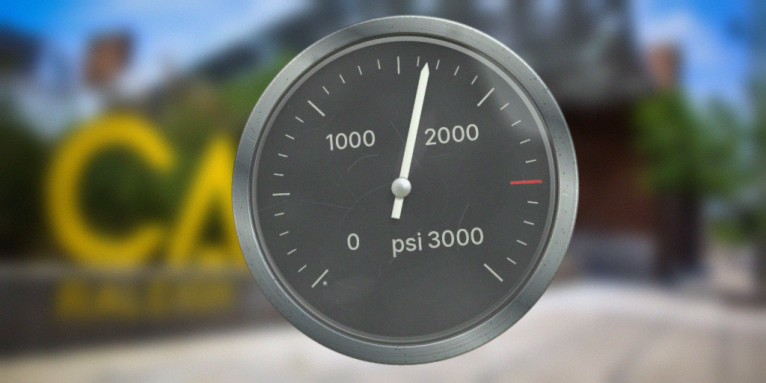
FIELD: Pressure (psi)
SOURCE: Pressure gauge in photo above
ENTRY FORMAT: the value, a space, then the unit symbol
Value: 1650 psi
